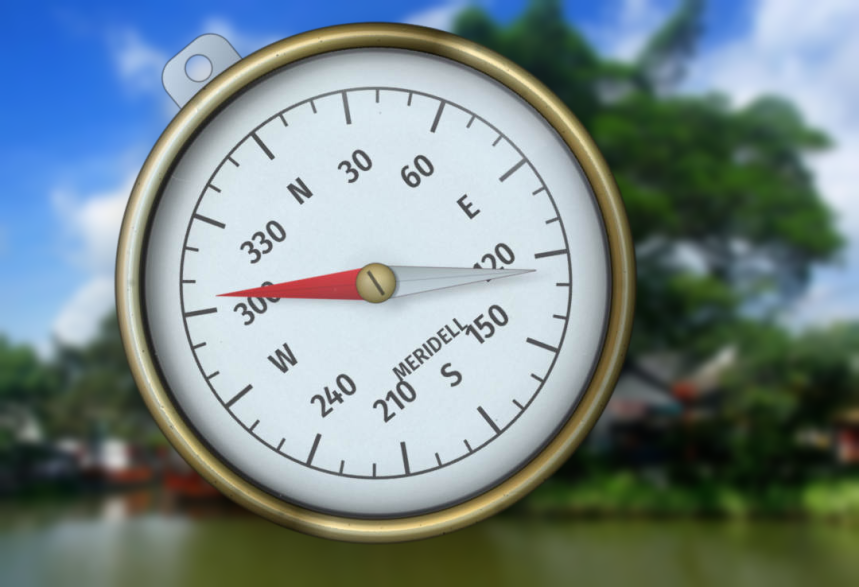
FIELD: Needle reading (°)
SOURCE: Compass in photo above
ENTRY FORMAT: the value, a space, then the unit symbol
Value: 305 °
